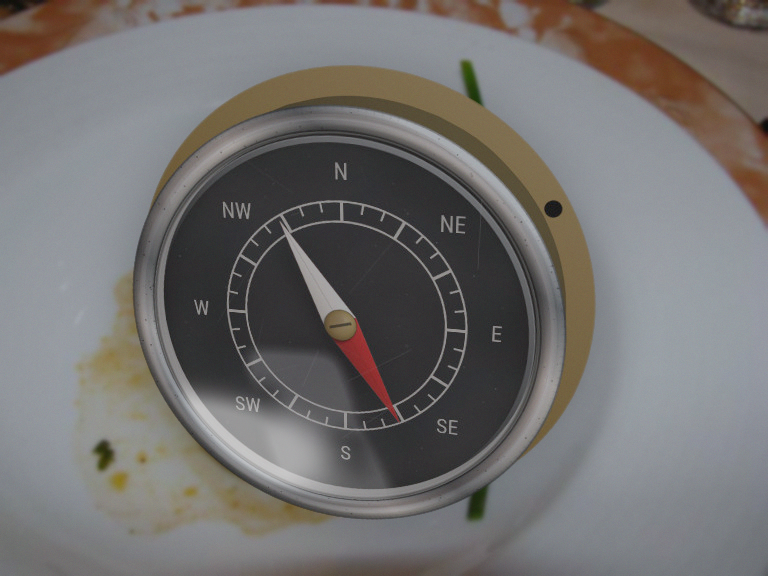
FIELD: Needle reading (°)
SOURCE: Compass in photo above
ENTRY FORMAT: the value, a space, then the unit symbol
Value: 150 °
